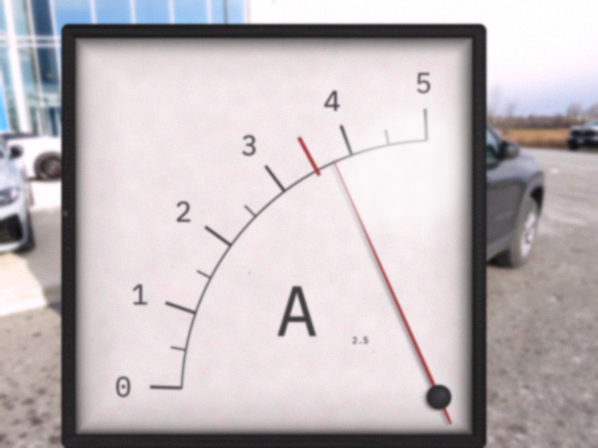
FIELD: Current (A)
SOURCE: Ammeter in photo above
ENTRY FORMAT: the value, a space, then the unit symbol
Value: 3.75 A
